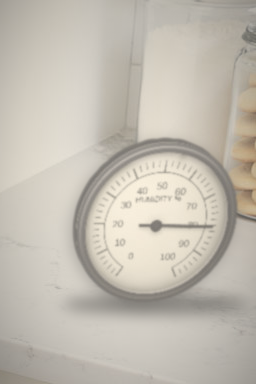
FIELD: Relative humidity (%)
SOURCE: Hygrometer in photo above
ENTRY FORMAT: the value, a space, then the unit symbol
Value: 80 %
